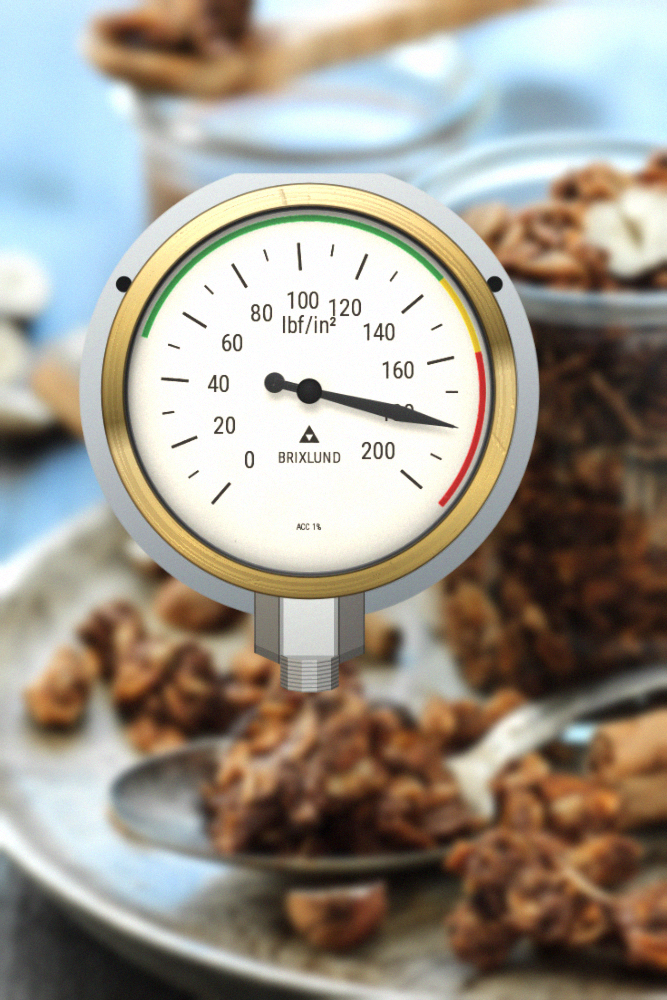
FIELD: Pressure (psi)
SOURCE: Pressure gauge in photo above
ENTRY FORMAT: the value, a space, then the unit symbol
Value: 180 psi
